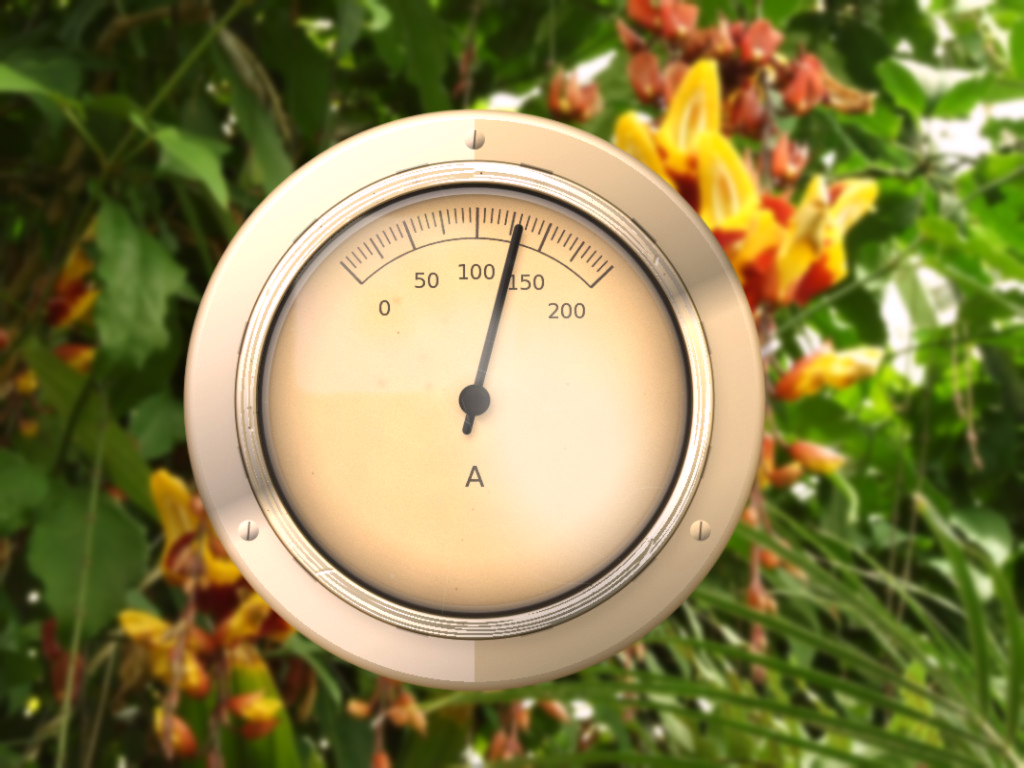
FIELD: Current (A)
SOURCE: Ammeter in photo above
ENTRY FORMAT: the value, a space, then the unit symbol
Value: 130 A
